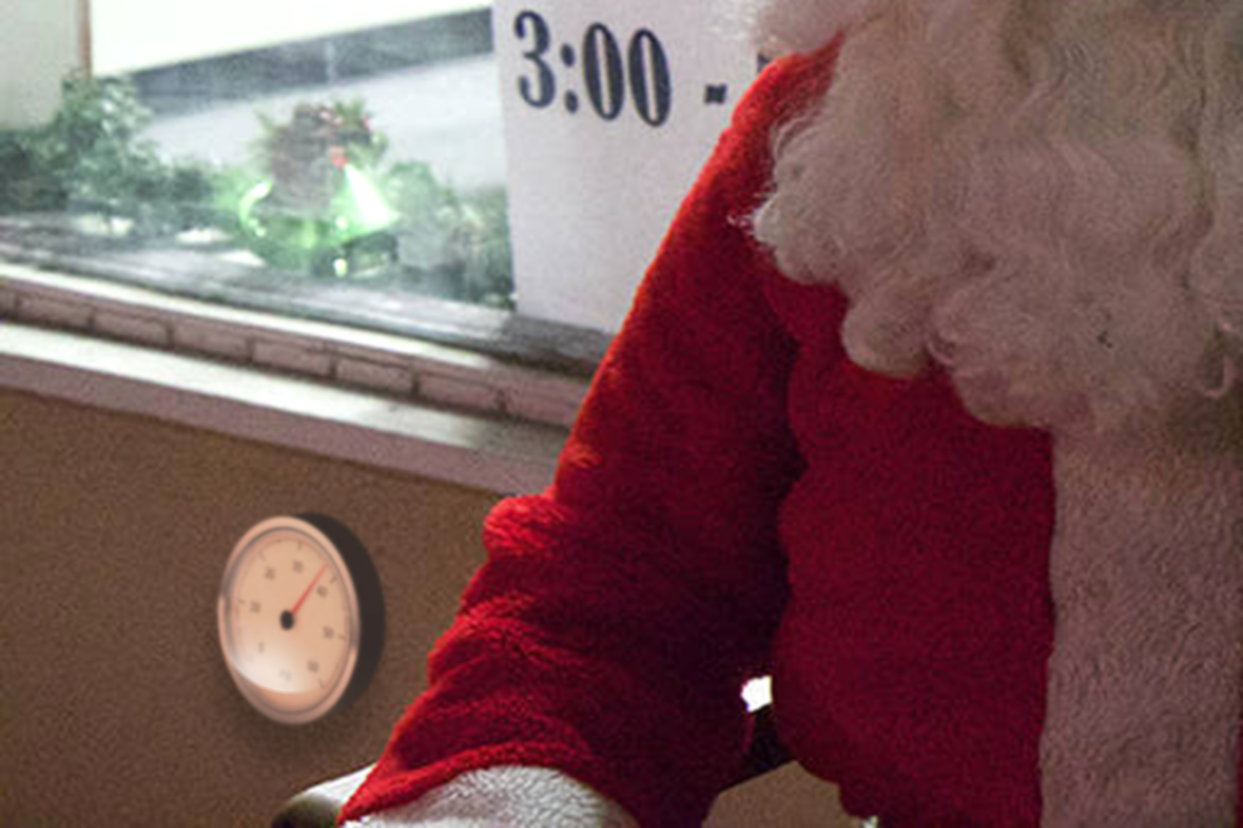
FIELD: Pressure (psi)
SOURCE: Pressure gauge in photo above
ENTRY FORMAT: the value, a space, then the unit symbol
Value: 37.5 psi
